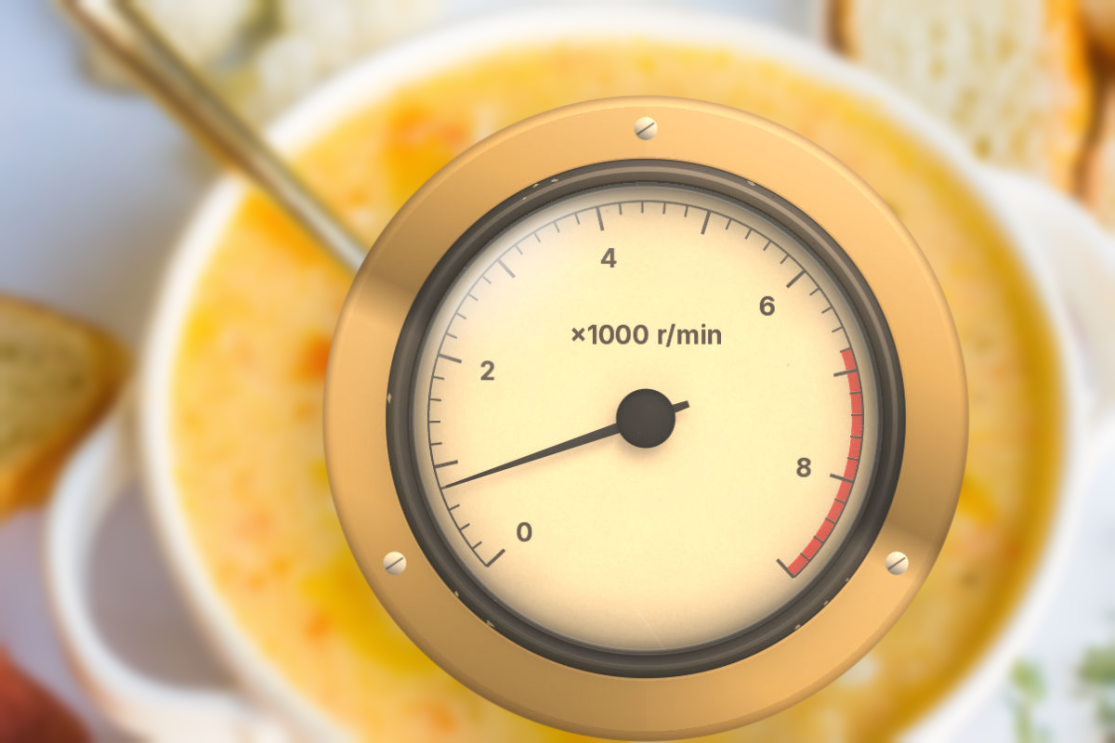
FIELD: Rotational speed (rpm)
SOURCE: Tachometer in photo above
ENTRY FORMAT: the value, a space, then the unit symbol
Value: 800 rpm
